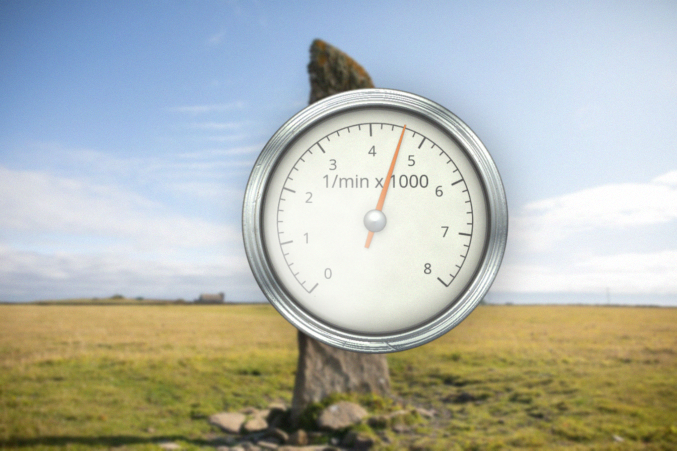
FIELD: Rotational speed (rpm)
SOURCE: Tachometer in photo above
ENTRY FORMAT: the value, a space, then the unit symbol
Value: 4600 rpm
